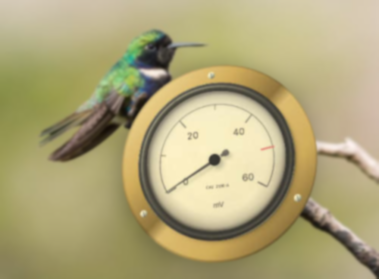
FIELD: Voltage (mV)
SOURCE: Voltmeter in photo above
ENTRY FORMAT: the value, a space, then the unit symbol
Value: 0 mV
